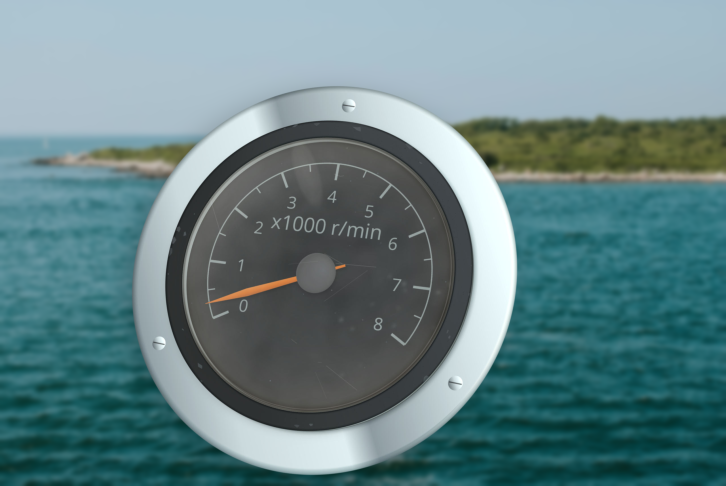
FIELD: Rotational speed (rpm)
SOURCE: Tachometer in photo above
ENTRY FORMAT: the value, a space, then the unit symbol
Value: 250 rpm
